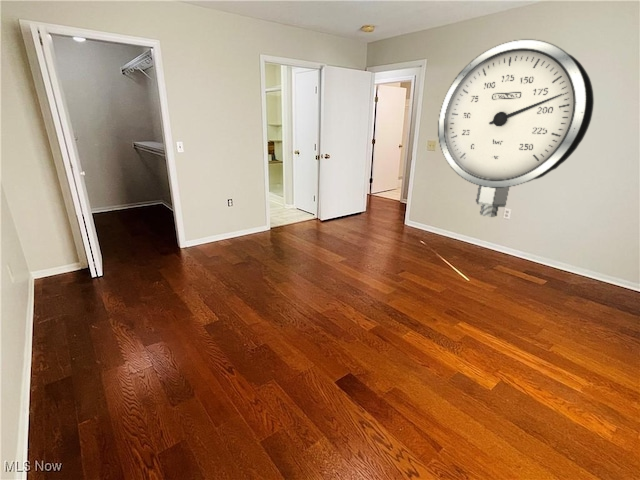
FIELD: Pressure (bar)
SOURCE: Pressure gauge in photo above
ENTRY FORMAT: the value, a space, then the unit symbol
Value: 190 bar
